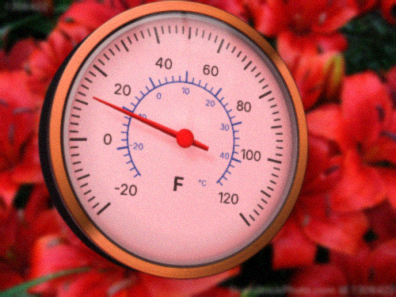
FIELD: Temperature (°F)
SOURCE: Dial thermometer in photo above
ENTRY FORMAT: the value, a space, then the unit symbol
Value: 12 °F
